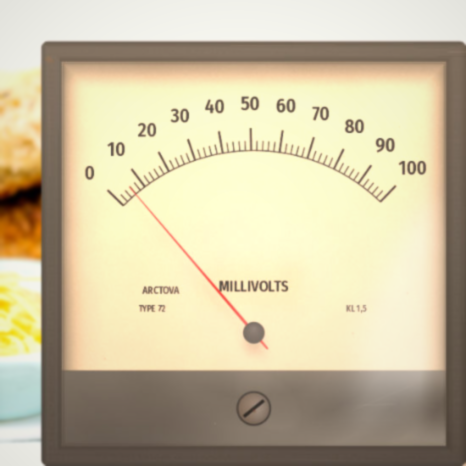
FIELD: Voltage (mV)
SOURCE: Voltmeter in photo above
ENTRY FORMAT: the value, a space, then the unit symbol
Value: 6 mV
